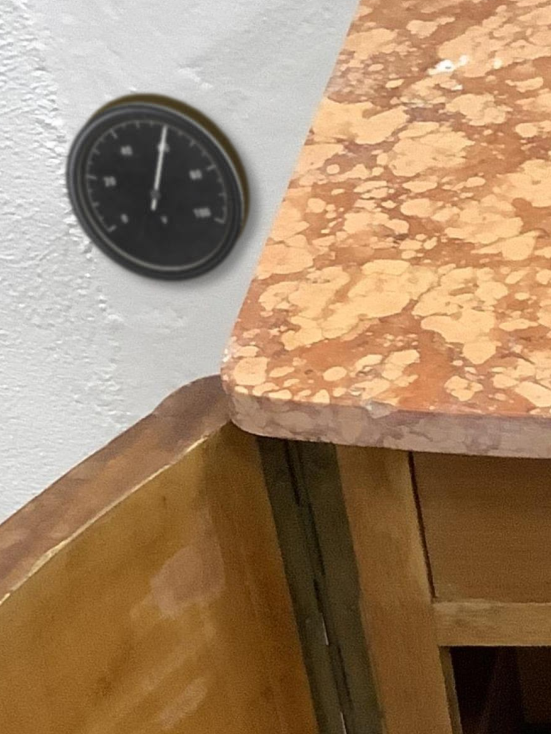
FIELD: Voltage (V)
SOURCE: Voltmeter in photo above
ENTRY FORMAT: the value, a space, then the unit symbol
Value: 60 V
